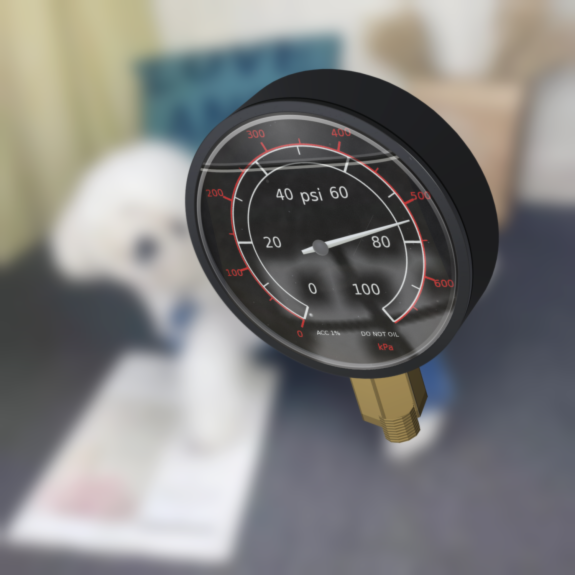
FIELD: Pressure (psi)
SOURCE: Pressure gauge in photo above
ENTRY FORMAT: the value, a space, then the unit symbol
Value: 75 psi
